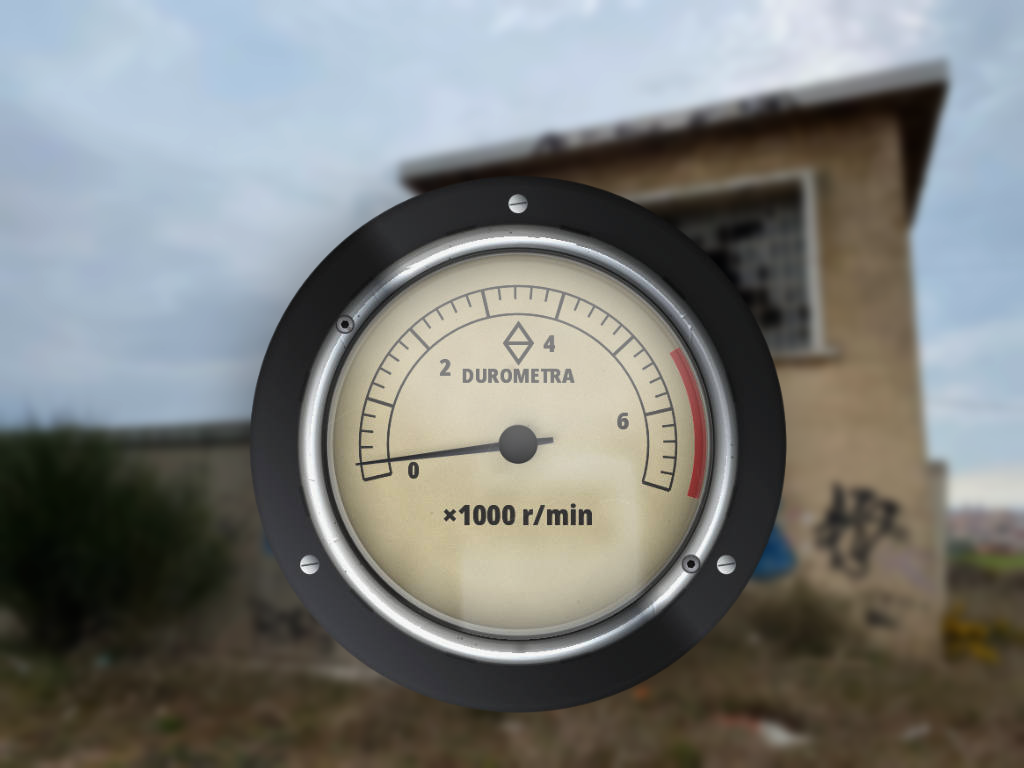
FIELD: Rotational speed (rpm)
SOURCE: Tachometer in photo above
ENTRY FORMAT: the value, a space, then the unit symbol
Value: 200 rpm
